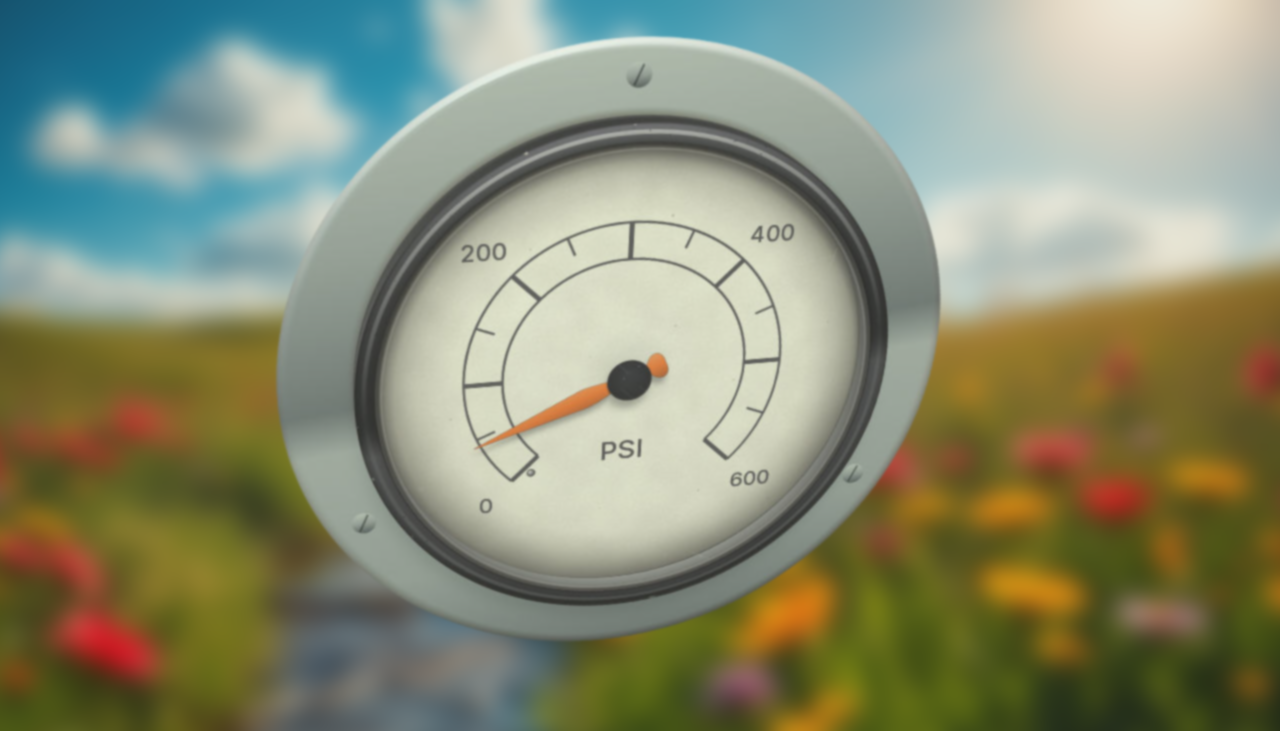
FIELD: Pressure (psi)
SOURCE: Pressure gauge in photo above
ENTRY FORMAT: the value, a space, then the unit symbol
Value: 50 psi
